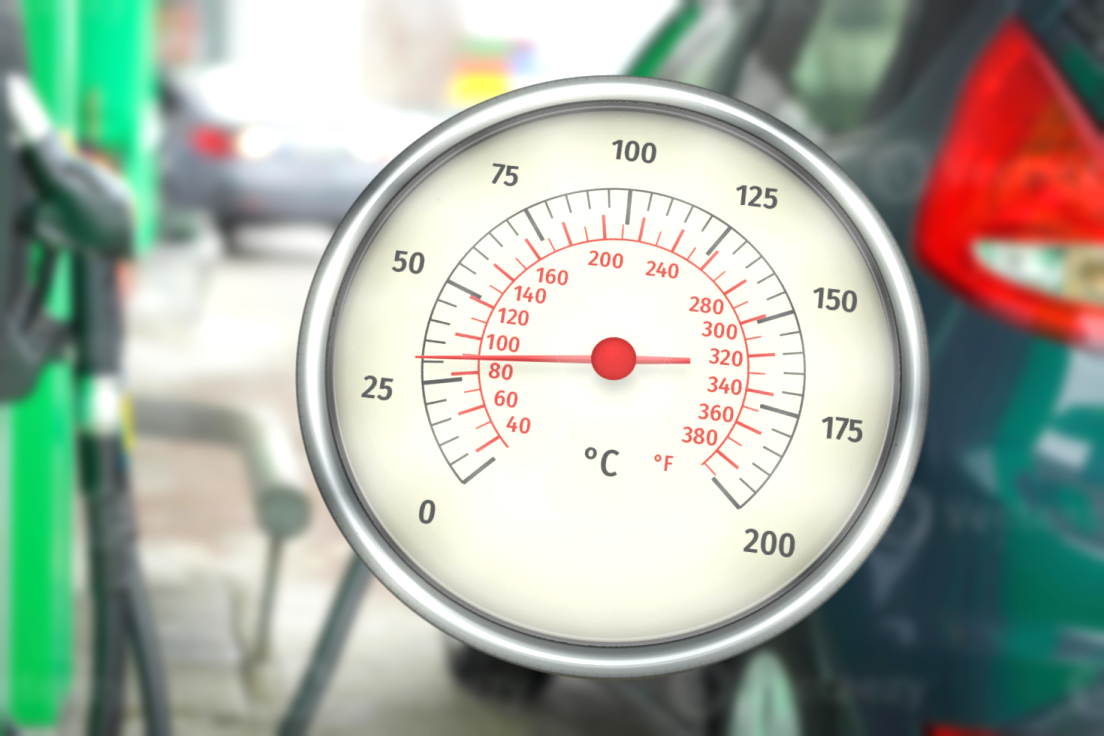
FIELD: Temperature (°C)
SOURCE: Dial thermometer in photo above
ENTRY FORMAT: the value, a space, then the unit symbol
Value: 30 °C
